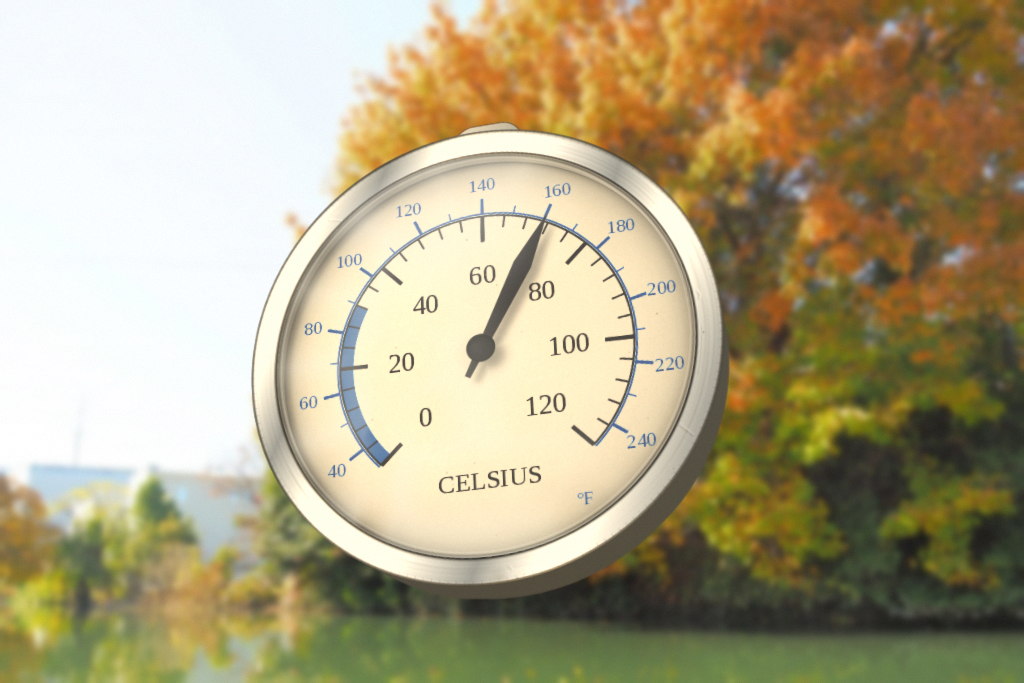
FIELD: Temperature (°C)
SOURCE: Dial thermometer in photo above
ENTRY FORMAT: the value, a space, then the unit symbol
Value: 72 °C
